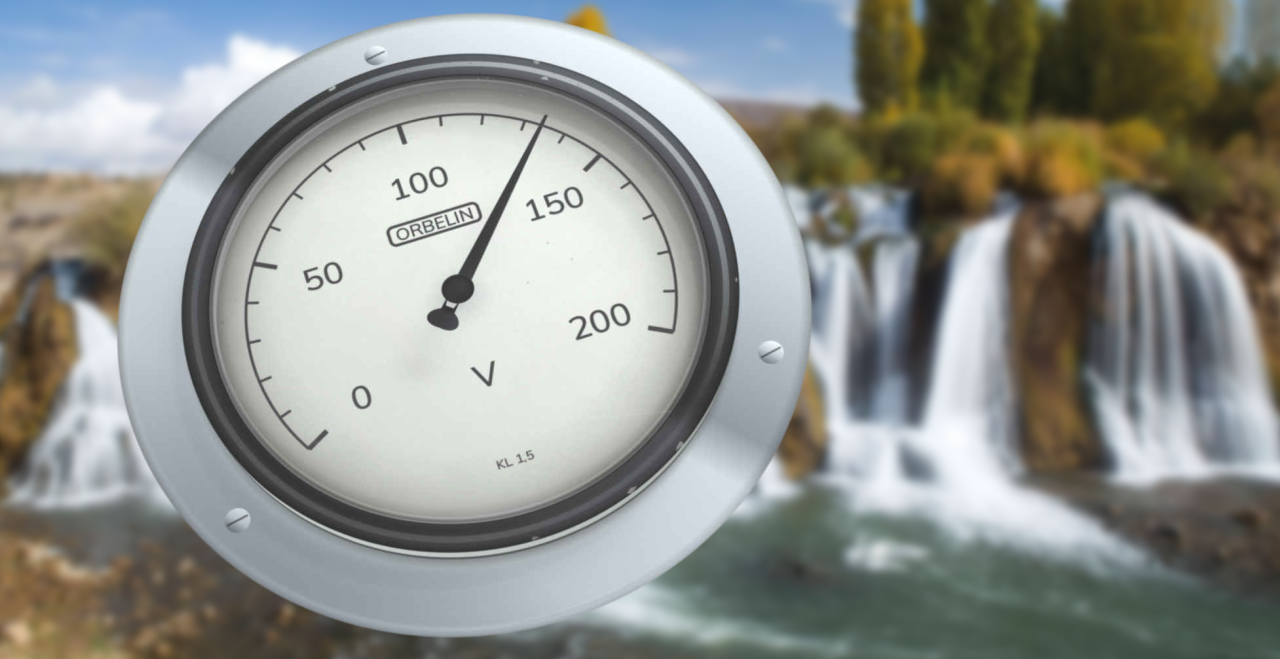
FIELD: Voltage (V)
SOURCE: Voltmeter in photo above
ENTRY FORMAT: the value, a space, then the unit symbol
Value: 135 V
